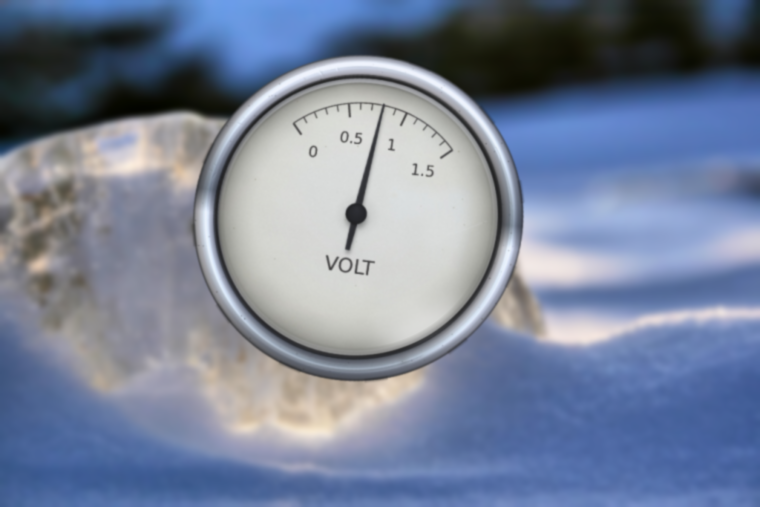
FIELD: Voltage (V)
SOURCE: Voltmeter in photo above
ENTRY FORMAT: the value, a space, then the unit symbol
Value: 0.8 V
